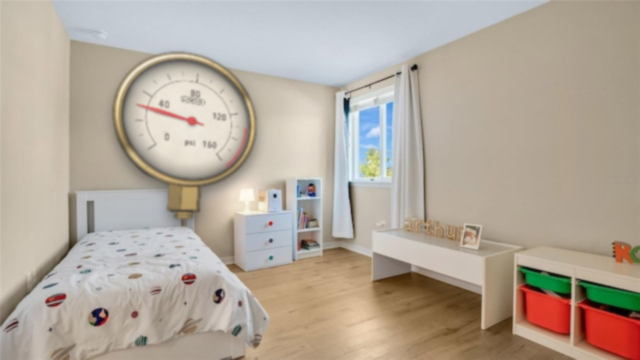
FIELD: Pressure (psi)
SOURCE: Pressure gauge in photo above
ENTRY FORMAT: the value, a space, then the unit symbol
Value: 30 psi
